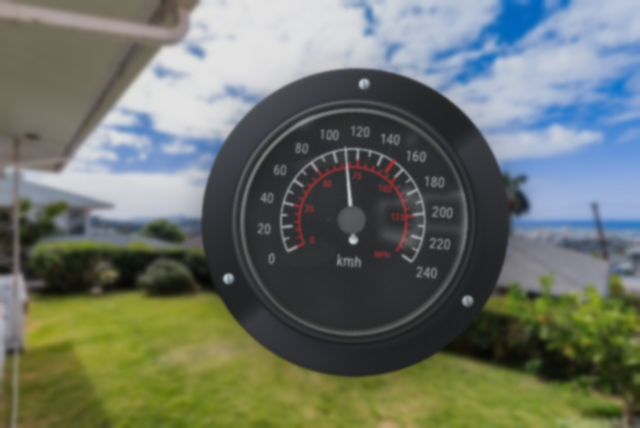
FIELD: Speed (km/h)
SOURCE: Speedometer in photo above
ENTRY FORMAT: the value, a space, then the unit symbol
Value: 110 km/h
